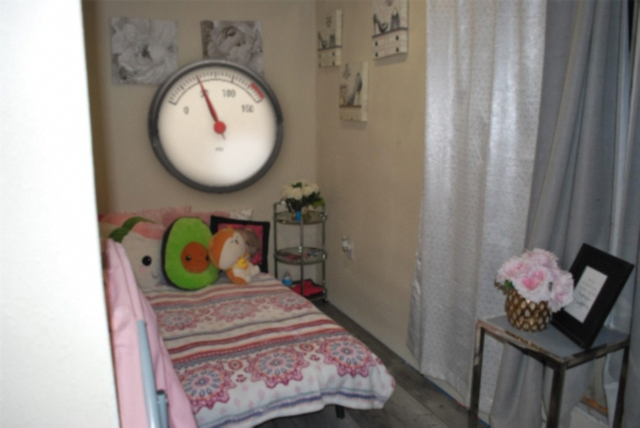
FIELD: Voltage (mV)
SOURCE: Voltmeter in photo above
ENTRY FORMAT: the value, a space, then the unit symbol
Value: 50 mV
